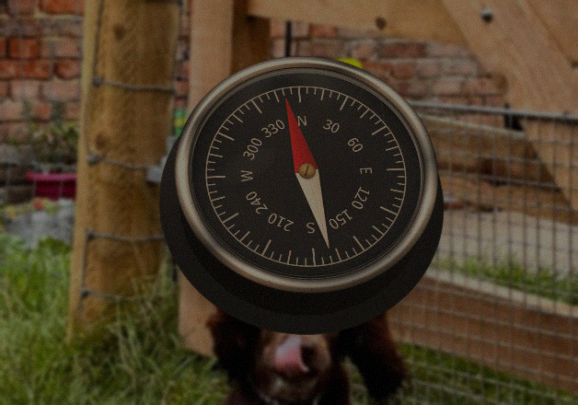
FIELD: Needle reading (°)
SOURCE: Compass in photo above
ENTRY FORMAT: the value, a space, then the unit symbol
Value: 350 °
